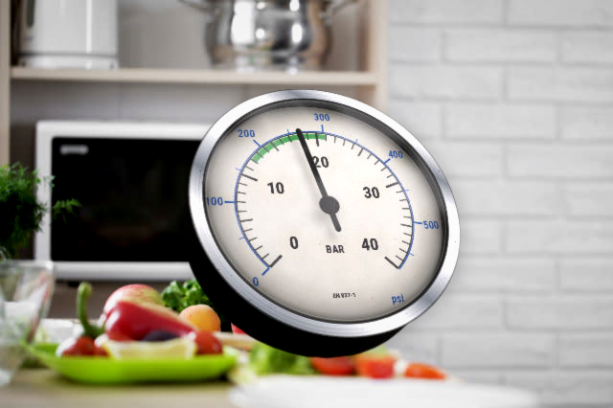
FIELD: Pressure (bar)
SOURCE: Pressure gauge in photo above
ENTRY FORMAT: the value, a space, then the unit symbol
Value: 18 bar
